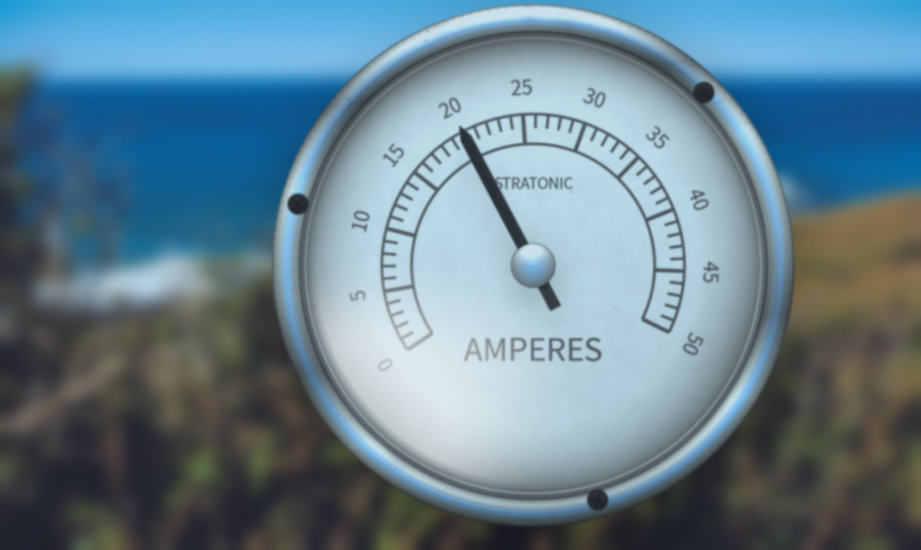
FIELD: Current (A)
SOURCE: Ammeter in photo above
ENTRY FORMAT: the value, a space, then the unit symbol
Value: 20 A
